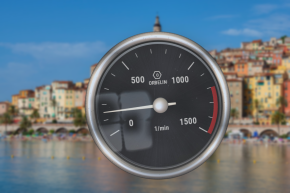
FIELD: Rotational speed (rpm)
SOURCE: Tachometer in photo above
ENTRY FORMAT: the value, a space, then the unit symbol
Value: 150 rpm
